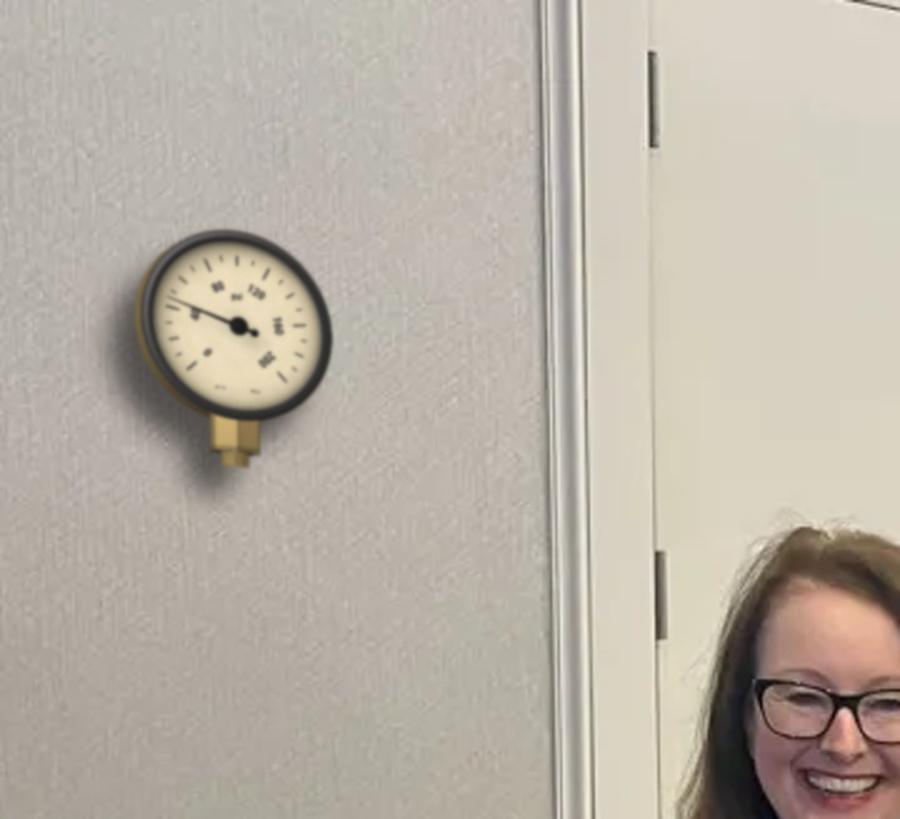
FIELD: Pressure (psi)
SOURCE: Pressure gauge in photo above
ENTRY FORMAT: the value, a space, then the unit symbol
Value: 45 psi
